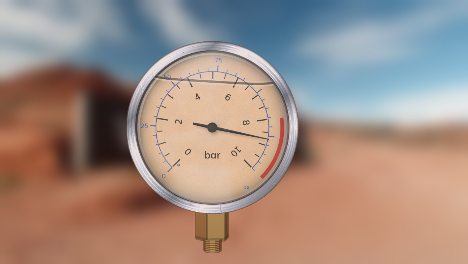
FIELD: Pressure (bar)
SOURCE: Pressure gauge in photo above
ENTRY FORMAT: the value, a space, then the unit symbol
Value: 8.75 bar
